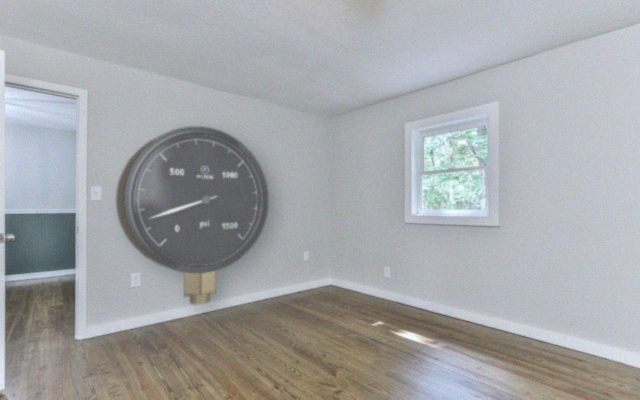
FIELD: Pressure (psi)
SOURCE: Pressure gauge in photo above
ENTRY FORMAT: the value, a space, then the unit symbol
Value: 150 psi
